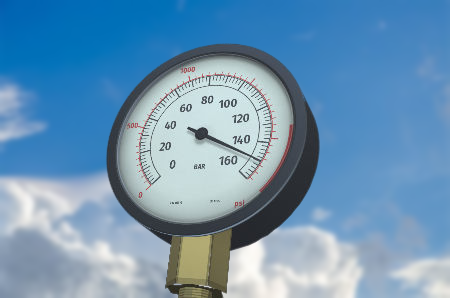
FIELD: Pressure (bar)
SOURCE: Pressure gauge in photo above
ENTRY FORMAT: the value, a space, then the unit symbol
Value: 150 bar
